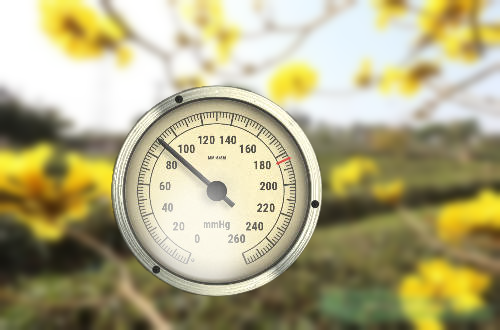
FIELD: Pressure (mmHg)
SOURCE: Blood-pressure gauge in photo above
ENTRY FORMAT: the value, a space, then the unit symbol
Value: 90 mmHg
